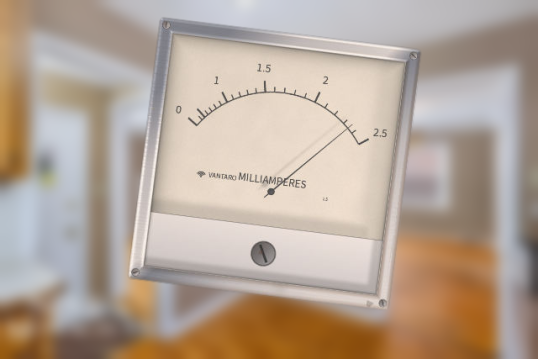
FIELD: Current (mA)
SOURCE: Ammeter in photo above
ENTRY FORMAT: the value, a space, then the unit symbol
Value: 2.35 mA
